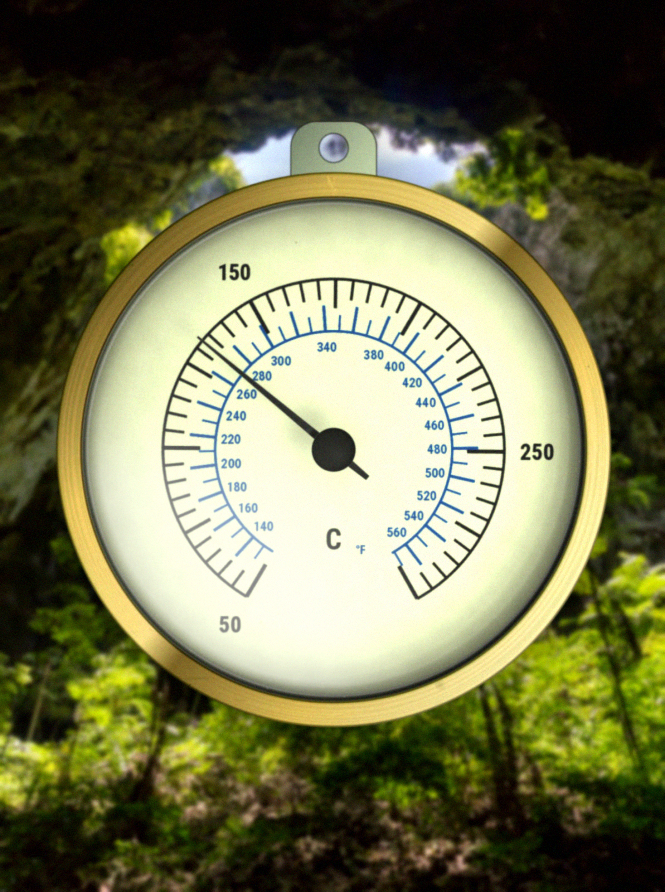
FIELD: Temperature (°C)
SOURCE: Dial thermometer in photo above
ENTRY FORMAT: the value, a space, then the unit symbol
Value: 132.5 °C
